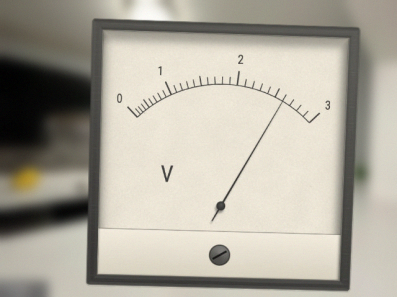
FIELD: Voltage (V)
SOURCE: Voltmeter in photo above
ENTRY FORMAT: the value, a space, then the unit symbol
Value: 2.6 V
